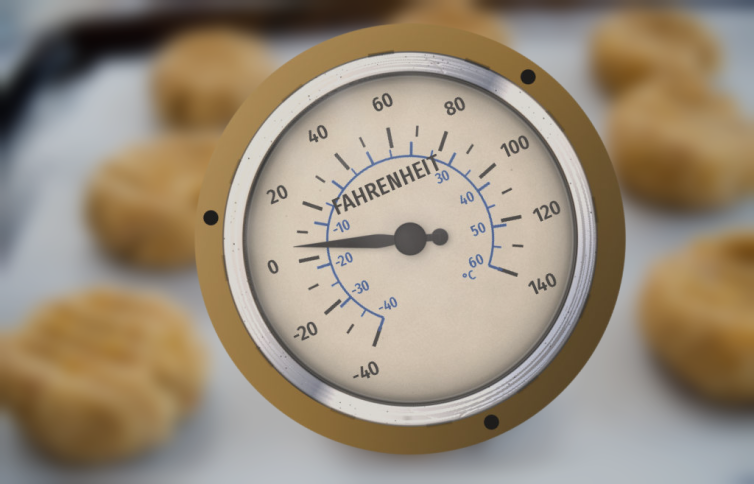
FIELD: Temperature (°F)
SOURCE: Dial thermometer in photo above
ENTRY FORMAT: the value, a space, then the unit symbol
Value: 5 °F
